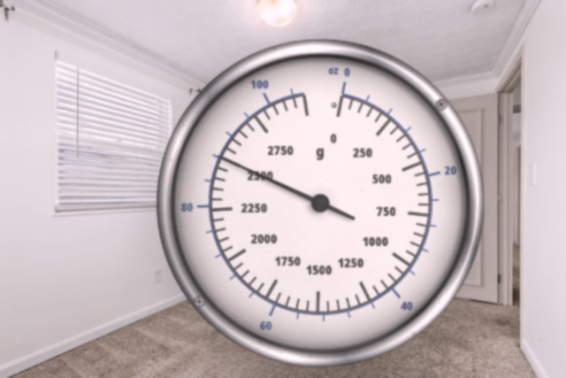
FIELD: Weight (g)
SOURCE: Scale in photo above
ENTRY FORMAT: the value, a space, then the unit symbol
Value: 2500 g
